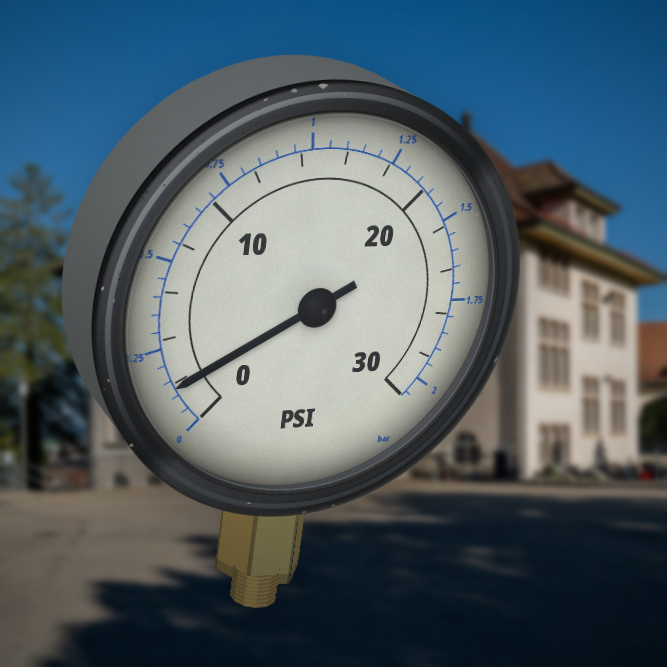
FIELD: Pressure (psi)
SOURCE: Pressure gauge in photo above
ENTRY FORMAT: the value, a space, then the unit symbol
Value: 2 psi
